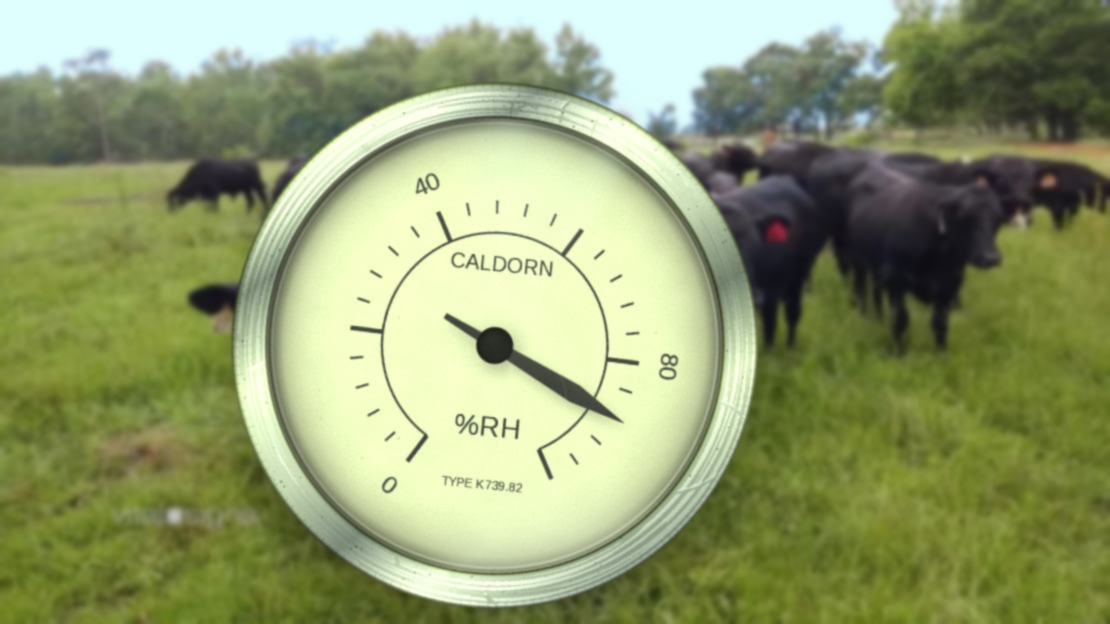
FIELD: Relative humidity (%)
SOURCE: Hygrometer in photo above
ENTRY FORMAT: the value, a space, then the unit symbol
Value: 88 %
